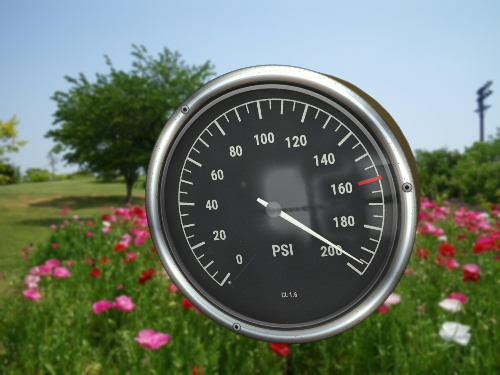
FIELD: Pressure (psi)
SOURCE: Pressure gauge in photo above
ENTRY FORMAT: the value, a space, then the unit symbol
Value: 195 psi
